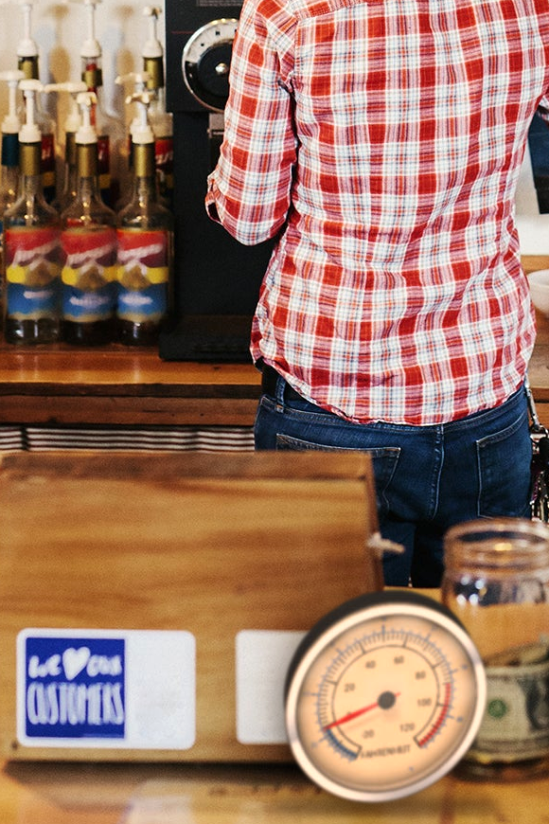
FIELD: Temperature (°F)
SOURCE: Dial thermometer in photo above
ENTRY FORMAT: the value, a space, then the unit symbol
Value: 0 °F
